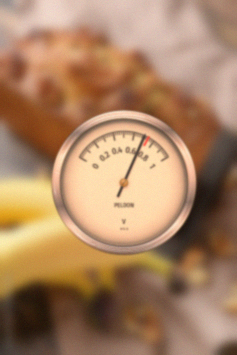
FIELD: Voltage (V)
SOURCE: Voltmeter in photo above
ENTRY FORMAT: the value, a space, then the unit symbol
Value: 0.7 V
